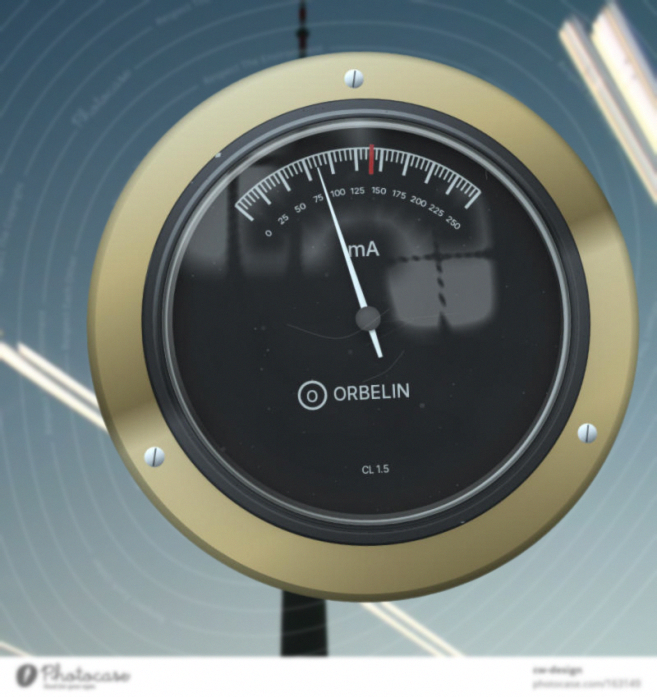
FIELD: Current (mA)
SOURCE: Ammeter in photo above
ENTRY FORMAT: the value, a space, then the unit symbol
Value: 85 mA
